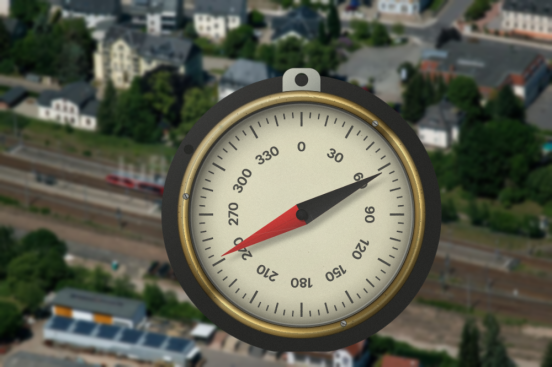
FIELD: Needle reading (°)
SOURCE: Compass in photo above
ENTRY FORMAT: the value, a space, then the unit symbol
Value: 242.5 °
